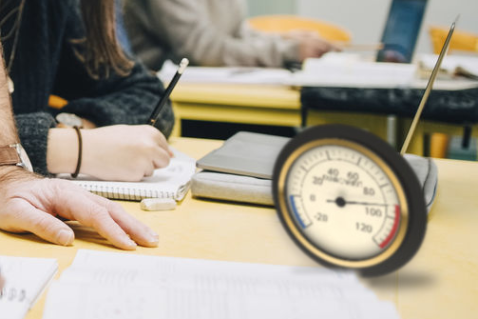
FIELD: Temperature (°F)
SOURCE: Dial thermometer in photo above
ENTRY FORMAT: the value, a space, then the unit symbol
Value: 92 °F
